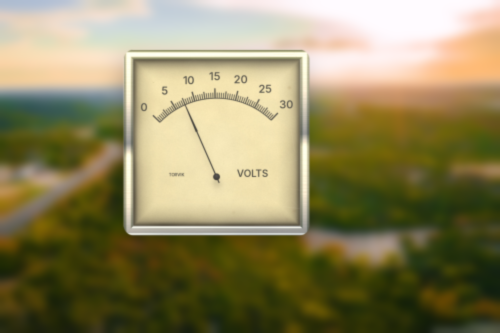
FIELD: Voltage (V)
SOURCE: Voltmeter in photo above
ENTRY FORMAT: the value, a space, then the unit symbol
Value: 7.5 V
